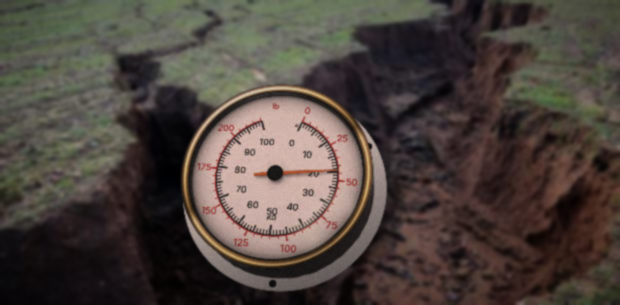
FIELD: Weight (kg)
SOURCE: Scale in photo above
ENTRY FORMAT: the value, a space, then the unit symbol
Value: 20 kg
